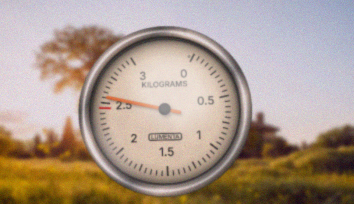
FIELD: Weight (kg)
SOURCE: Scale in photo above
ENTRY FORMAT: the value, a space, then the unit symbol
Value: 2.55 kg
